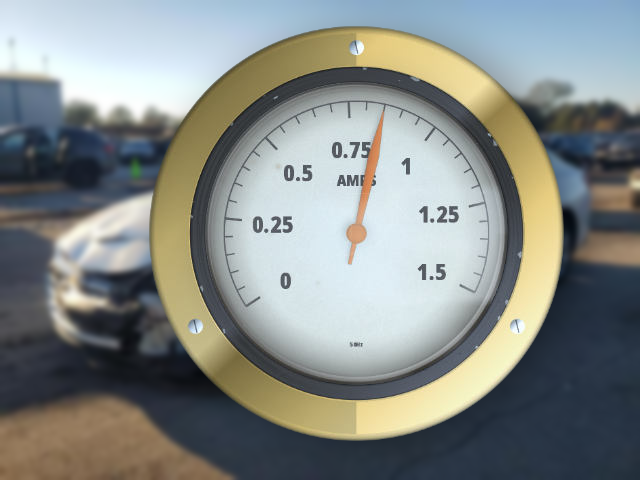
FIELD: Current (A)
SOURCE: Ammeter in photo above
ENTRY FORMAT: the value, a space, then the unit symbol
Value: 0.85 A
